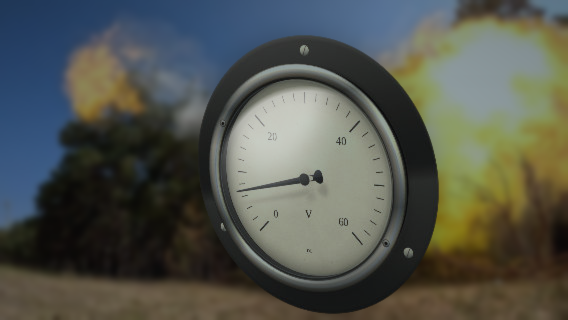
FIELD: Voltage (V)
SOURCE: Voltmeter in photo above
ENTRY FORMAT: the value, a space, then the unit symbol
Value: 7 V
